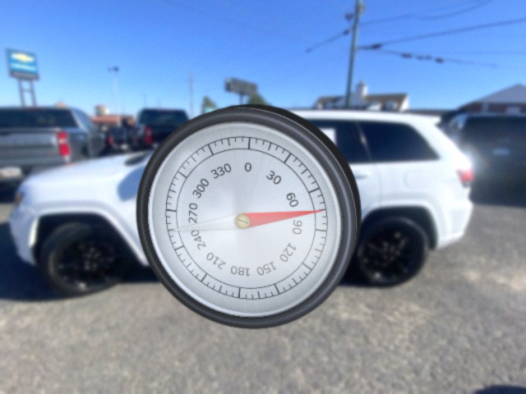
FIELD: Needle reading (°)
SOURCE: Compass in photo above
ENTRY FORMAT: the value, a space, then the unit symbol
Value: 75 °
